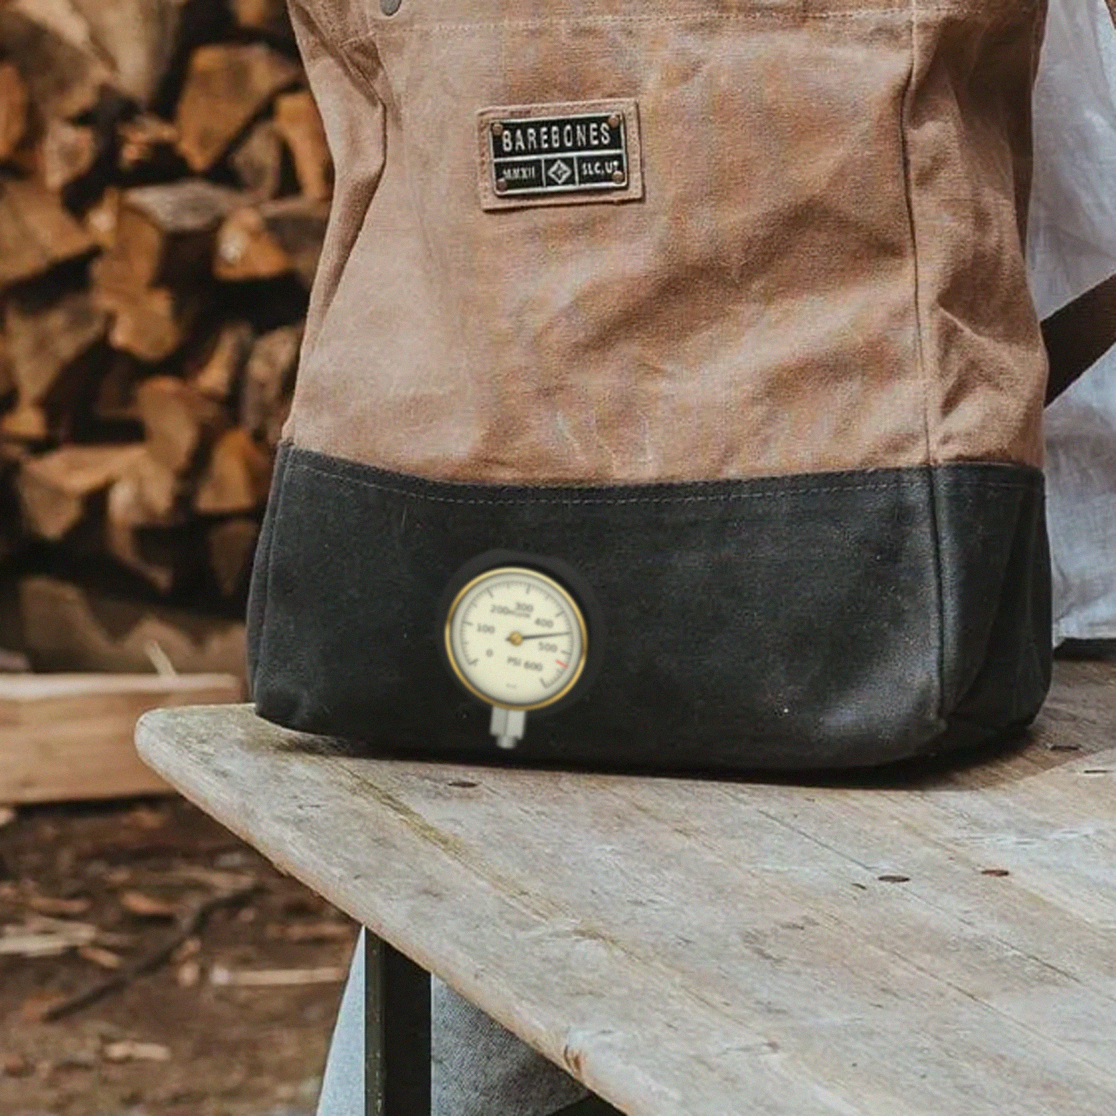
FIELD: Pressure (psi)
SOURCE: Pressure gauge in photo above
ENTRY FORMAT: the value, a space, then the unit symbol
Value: 450 psi
